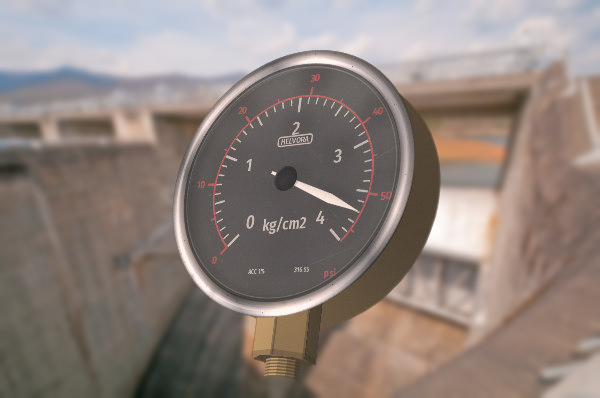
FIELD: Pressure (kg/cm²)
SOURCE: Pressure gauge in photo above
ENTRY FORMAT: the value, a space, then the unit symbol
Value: 3.7 kg/cm²
